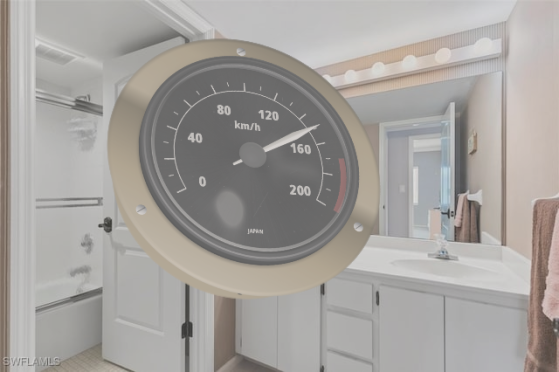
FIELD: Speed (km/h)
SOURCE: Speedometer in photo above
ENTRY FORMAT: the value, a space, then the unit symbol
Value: 150 km/h
